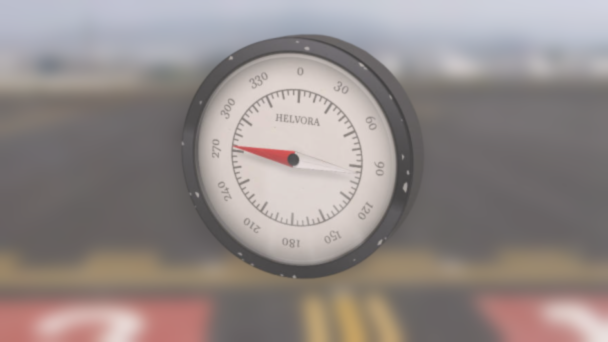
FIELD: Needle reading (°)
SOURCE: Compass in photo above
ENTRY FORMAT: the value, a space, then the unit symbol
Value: 275 °
